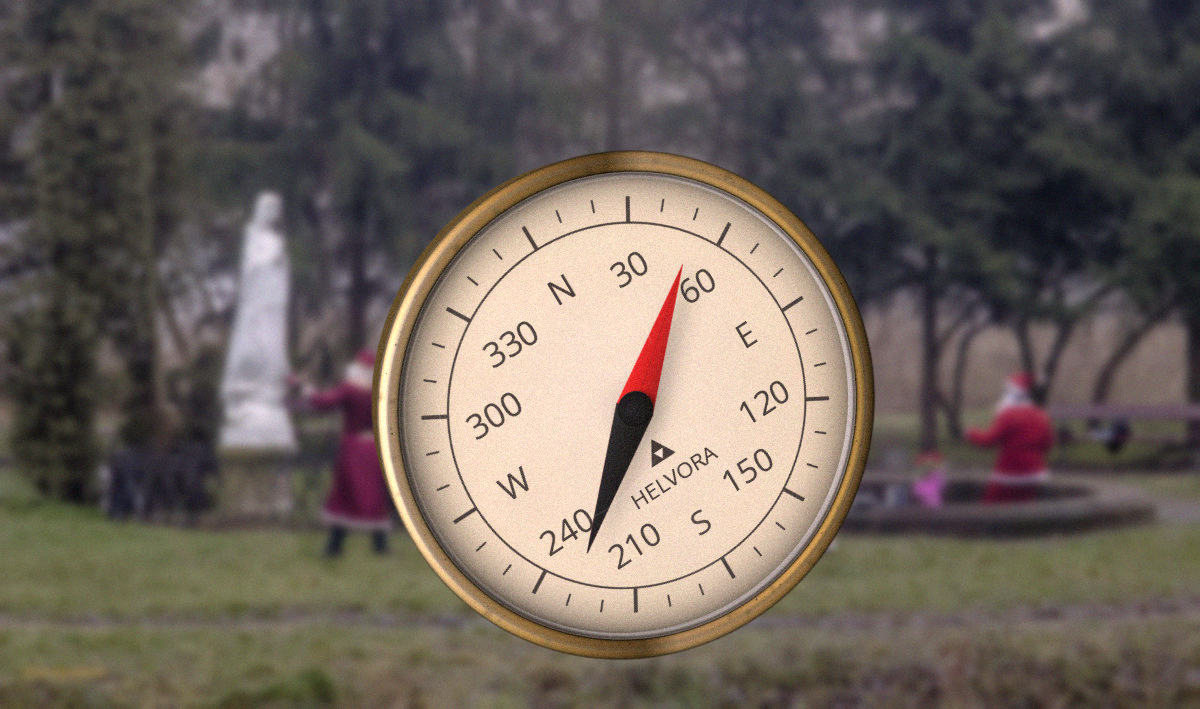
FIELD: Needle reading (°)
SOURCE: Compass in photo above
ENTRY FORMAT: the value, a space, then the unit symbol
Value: 50 °
